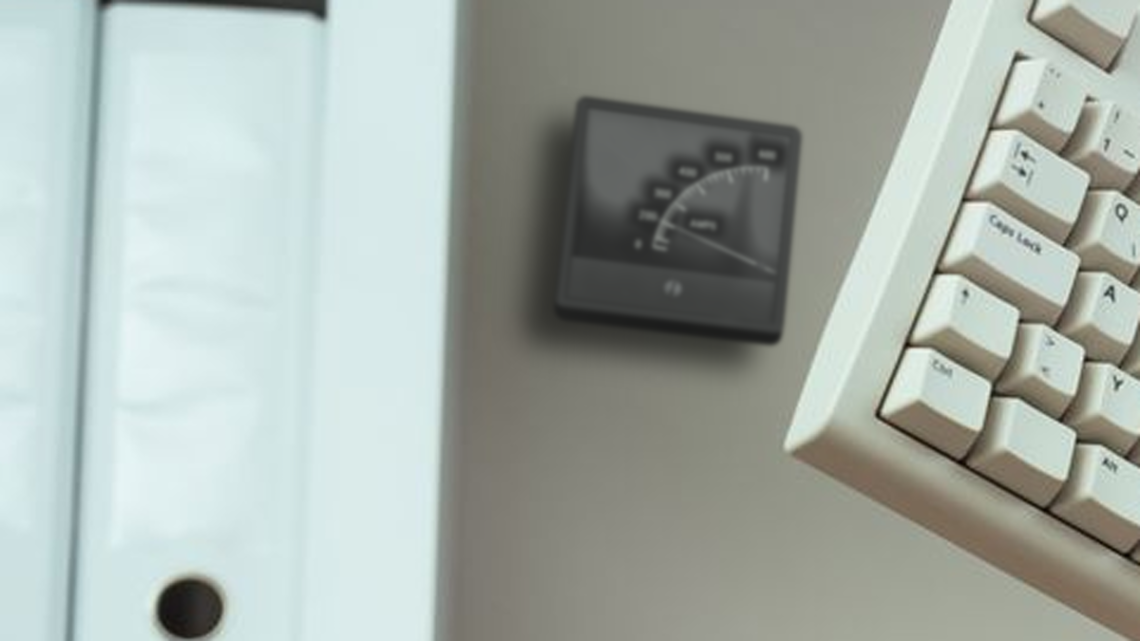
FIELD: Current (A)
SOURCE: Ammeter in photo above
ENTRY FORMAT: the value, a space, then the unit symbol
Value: 200 A
